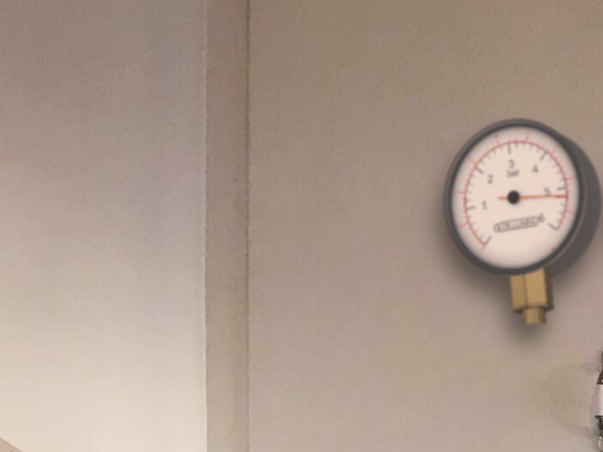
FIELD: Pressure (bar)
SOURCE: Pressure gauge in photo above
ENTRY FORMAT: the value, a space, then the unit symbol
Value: 5.2 bar
